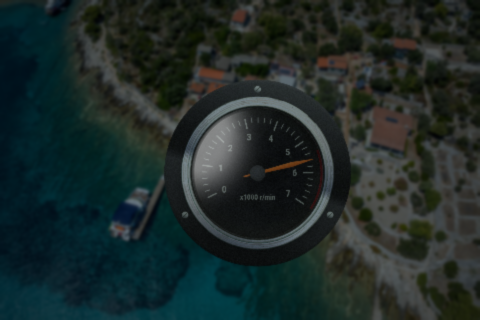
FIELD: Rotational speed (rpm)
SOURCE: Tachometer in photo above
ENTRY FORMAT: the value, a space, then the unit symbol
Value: 5600 rpm
